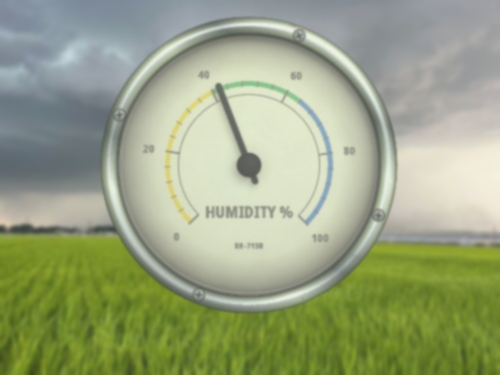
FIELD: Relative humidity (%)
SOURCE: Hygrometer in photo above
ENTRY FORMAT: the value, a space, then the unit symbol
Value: 42 %
